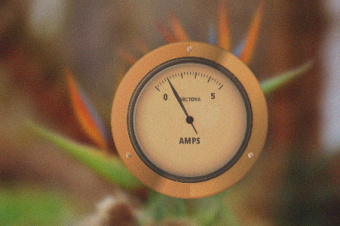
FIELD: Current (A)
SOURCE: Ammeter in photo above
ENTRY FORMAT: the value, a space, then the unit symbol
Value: 1 A
